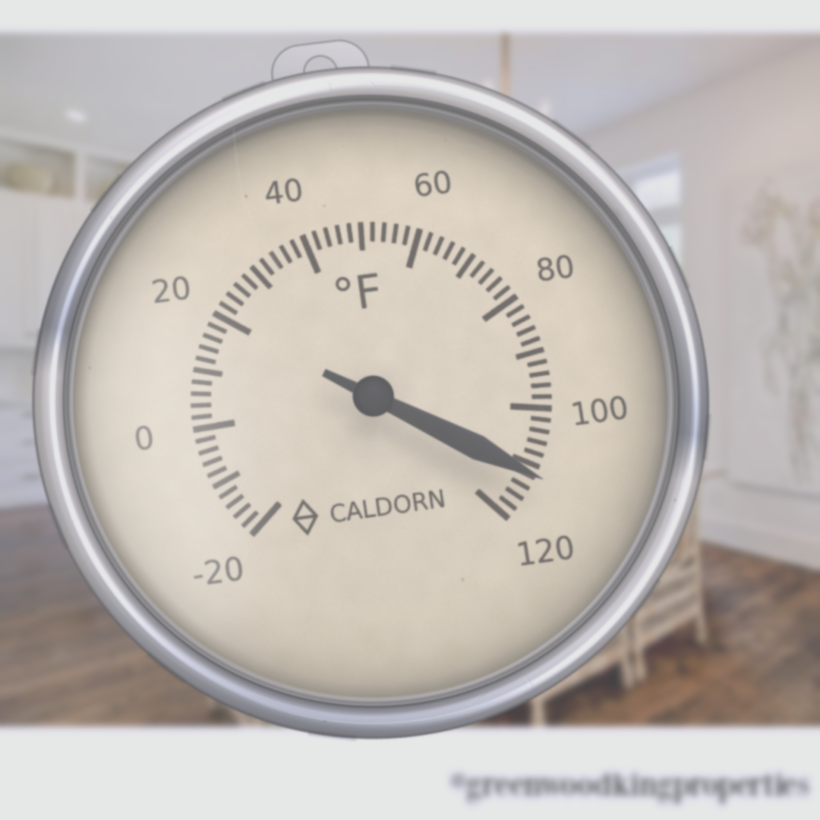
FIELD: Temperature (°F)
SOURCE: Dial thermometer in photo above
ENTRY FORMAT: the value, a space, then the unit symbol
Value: 112 °F
